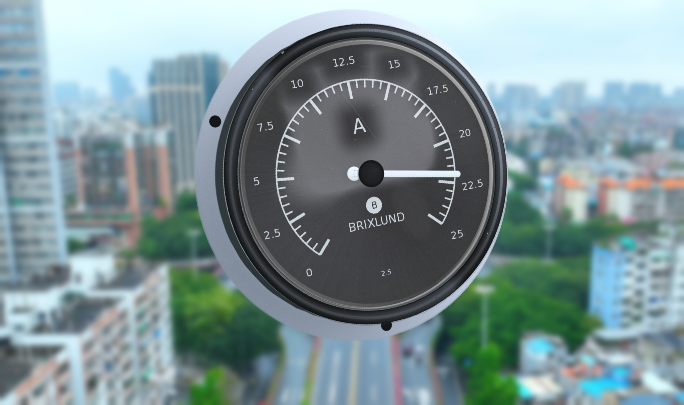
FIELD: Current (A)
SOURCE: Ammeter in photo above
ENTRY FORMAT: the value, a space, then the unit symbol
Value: 22 A
